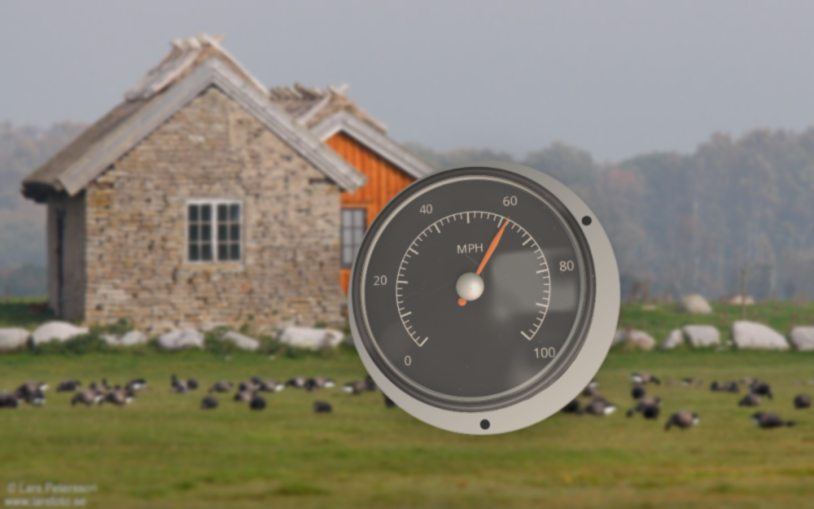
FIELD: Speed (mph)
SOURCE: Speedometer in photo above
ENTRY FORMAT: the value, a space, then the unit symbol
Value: 62 mph
